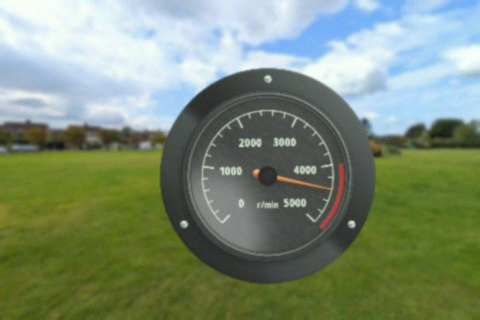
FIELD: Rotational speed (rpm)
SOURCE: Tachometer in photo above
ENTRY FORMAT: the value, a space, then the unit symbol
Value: 4400 rpm
